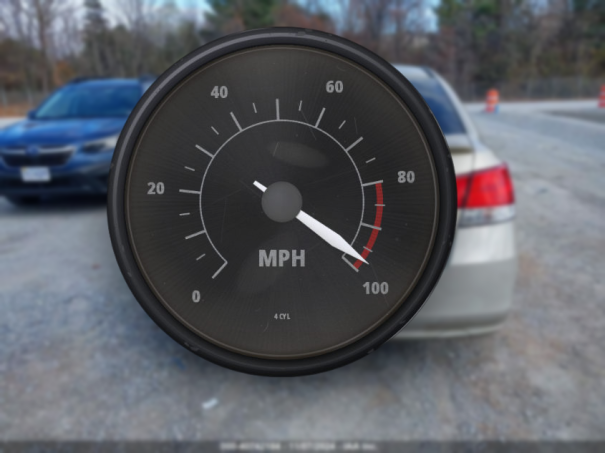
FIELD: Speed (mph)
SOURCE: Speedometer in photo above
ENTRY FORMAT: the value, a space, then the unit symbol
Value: 97.5 mph
